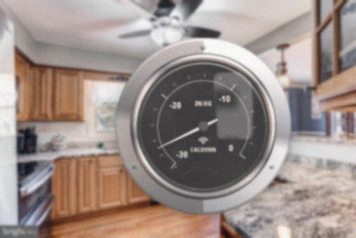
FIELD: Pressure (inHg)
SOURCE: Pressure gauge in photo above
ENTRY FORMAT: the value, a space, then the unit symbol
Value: -27 inHg
